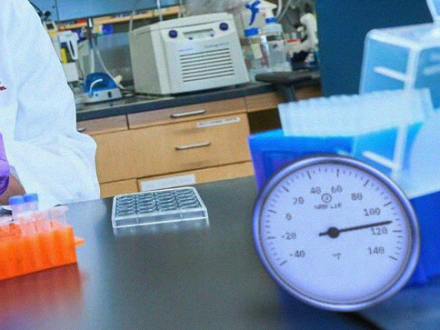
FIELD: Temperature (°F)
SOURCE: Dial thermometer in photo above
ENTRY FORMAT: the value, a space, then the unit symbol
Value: 112 °F
